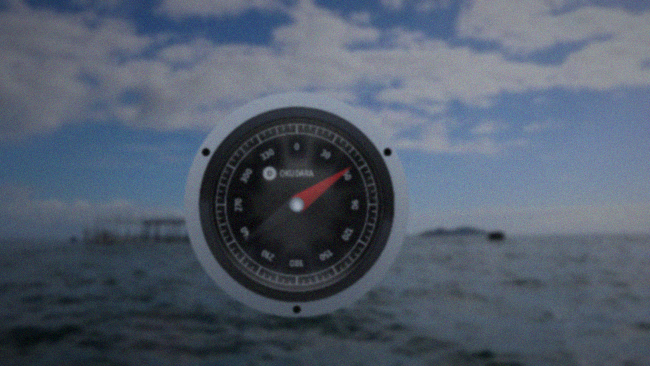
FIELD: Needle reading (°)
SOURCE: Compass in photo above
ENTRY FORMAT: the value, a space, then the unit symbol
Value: 55 °
